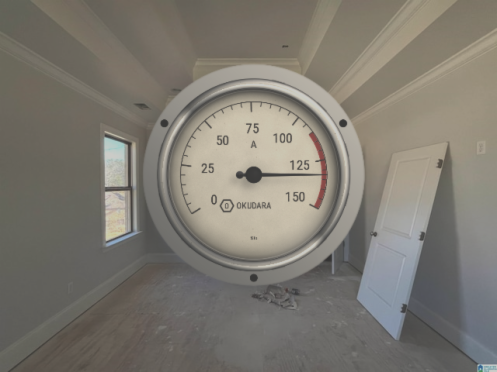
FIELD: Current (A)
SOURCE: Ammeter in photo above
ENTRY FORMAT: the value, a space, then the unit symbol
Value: 132.5 A
